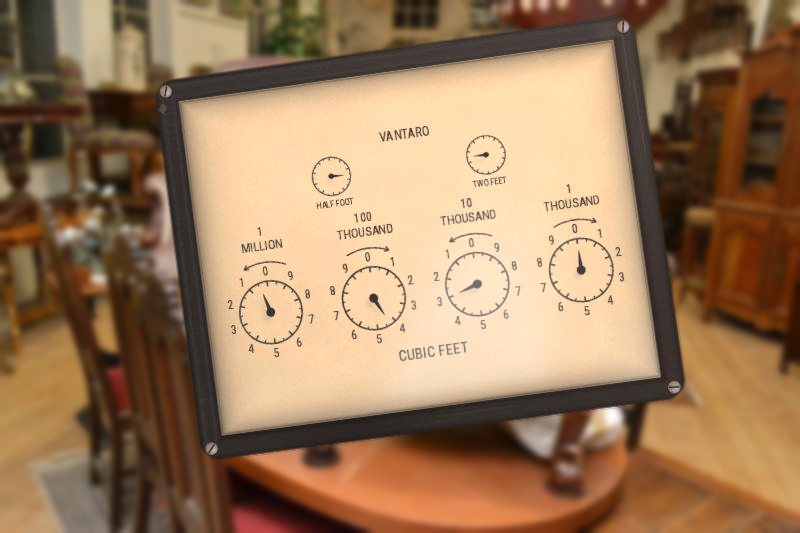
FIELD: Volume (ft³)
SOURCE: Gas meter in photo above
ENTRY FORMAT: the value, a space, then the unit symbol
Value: 43000 ft³
